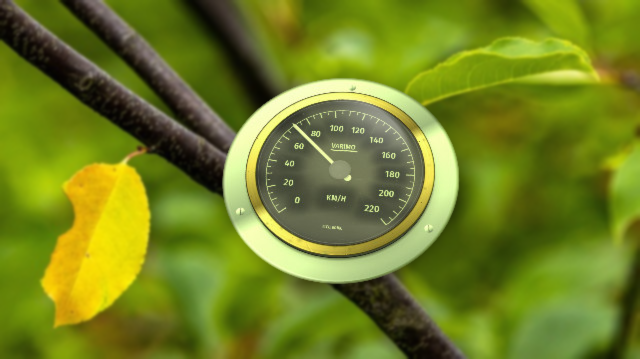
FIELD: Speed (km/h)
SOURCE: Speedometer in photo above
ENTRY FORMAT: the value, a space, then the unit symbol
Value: 70 km/h
